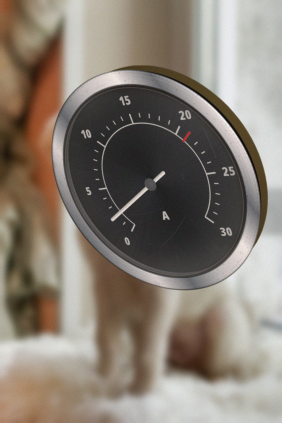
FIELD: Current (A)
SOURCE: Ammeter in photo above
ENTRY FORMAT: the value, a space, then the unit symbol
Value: 2 A
